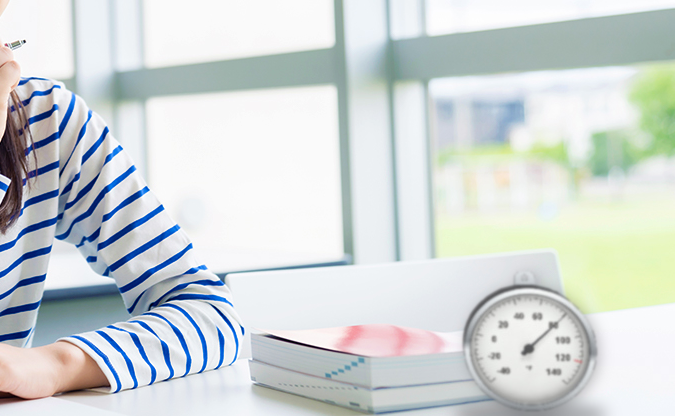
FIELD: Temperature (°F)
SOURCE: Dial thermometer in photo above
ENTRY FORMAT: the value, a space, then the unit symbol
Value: 80 °F
